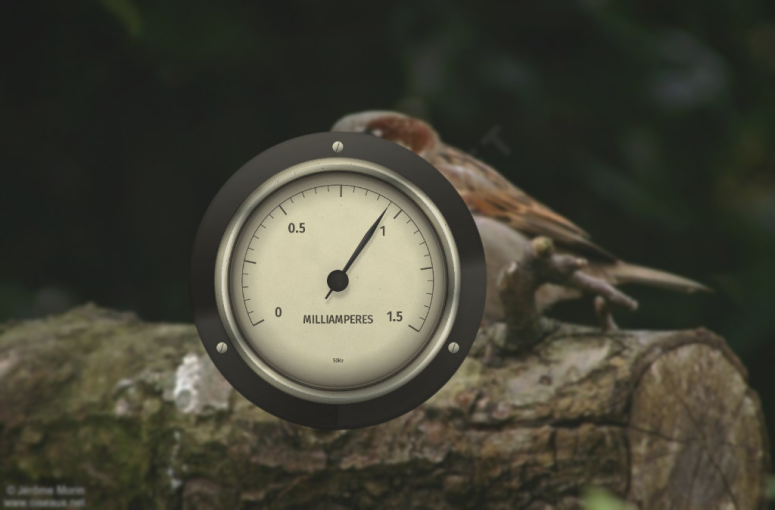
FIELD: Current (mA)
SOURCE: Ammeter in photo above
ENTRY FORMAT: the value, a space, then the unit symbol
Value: 0.95 mA
